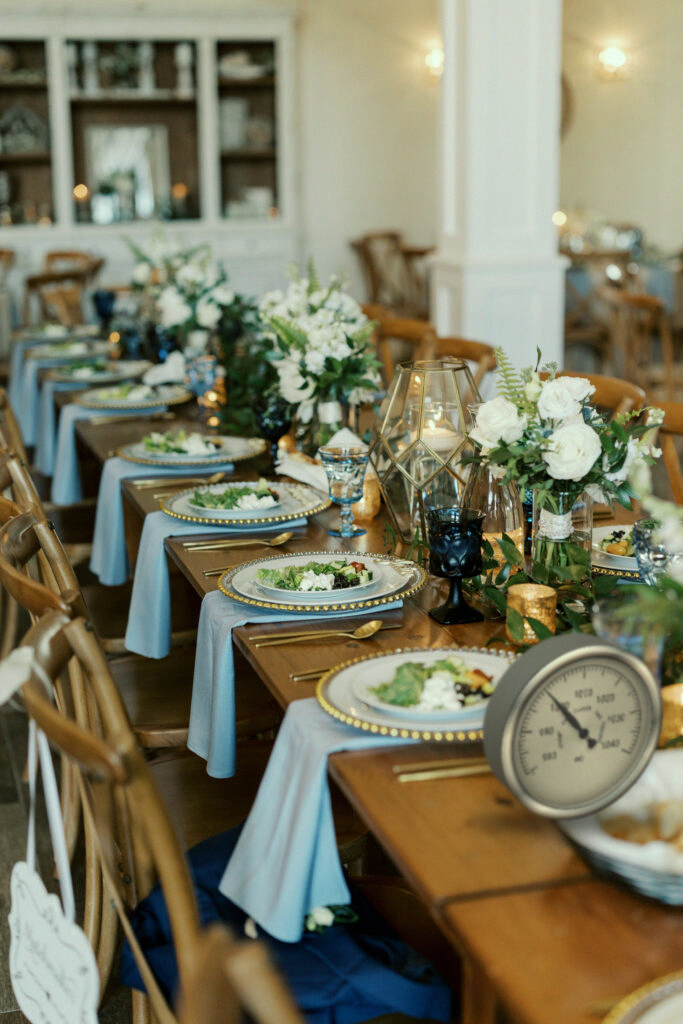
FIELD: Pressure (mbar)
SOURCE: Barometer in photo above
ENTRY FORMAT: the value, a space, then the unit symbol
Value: 1000 mbar
